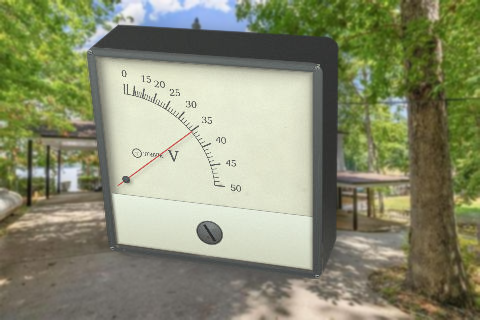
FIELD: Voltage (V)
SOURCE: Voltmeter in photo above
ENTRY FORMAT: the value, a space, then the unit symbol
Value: 35 V
